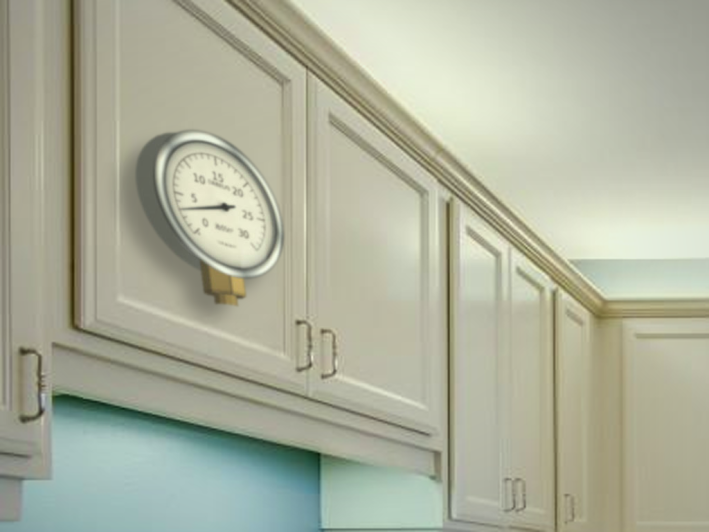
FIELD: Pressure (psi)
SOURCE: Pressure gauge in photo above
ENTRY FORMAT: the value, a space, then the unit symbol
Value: 3 psi
